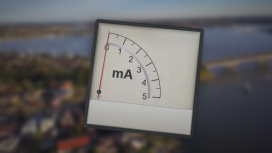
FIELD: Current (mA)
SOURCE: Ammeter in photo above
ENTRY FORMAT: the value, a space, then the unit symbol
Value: 0 mA
